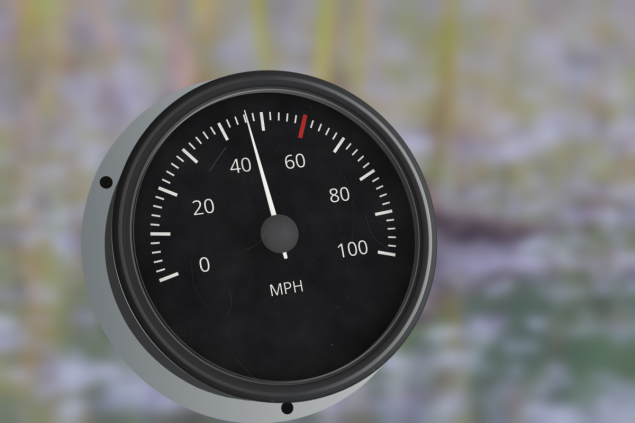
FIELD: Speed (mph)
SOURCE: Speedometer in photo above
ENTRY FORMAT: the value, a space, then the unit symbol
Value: 46 mph
